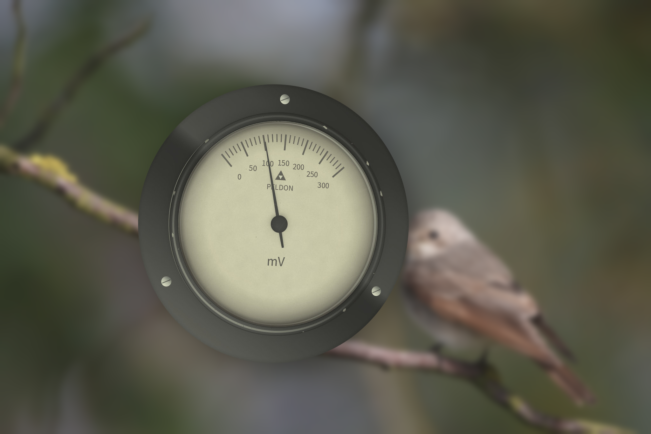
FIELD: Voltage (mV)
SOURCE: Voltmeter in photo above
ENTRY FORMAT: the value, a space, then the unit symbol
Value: 100 mV
